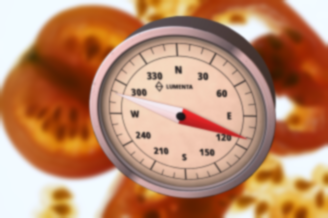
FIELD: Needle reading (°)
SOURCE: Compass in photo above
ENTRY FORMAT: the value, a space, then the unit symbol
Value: 110 °
